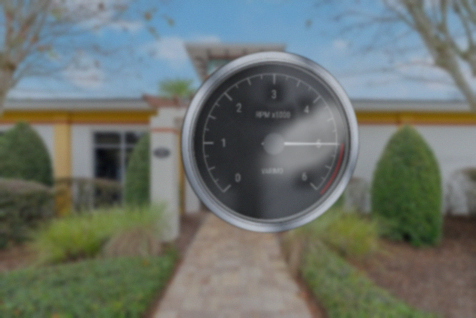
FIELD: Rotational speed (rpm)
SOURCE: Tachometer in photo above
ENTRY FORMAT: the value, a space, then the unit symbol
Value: 5000 rpm
